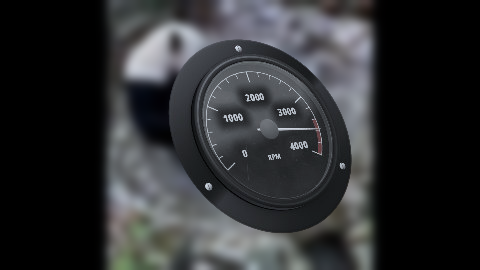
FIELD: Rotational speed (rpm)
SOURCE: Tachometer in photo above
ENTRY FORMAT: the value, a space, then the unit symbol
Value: 3600 rpm
